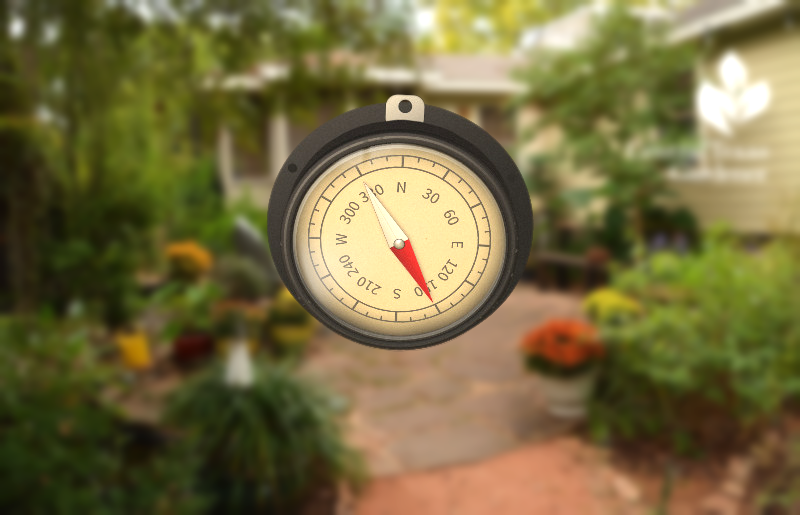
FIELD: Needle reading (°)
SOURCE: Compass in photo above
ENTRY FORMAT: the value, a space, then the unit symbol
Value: 150 °
